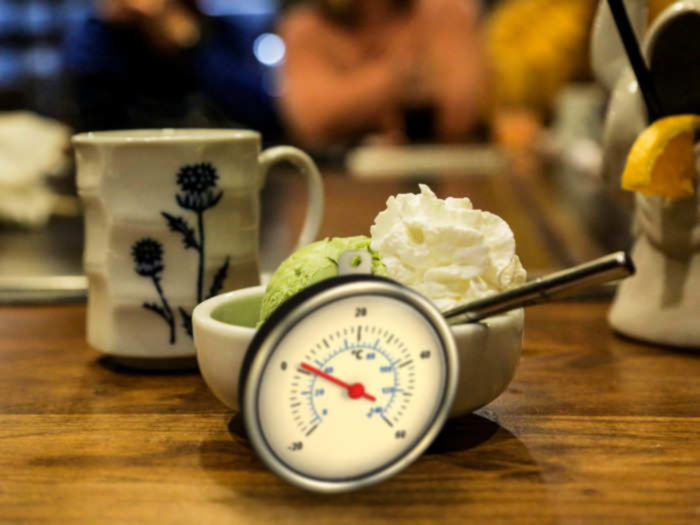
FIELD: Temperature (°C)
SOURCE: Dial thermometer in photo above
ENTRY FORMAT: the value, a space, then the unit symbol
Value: 2 °C
